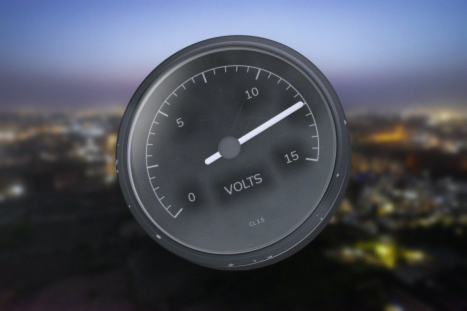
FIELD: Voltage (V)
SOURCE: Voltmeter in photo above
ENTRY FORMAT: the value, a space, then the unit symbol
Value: 12.5 V
